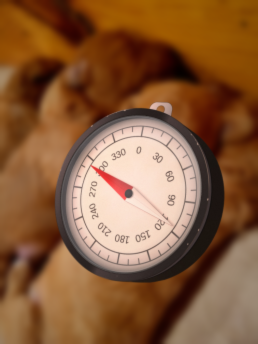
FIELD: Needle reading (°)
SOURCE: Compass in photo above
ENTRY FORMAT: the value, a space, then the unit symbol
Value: 295 °
